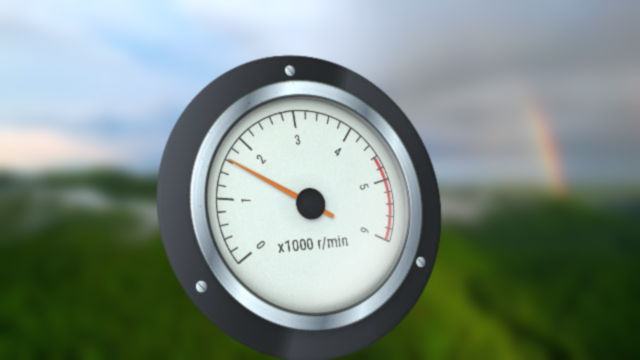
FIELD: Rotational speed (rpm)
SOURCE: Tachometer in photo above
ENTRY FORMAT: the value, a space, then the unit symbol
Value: 1600 rpm
